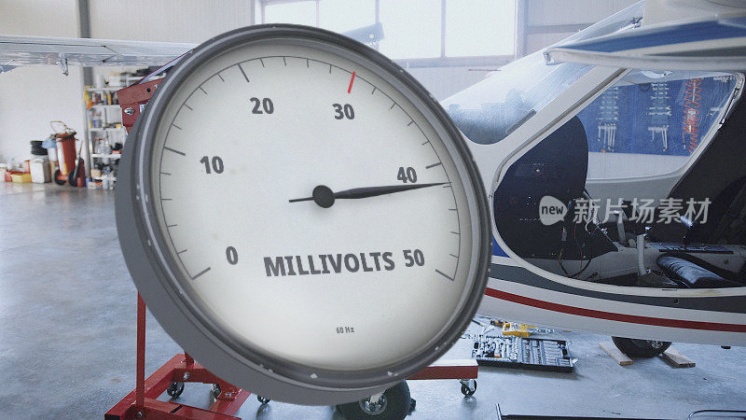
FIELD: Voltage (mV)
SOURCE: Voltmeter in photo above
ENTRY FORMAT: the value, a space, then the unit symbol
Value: 42 mV
